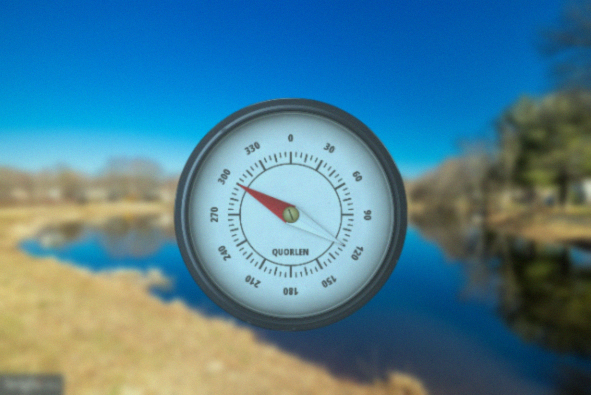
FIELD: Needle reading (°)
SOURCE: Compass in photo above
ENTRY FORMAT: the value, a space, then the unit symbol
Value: 300 °
